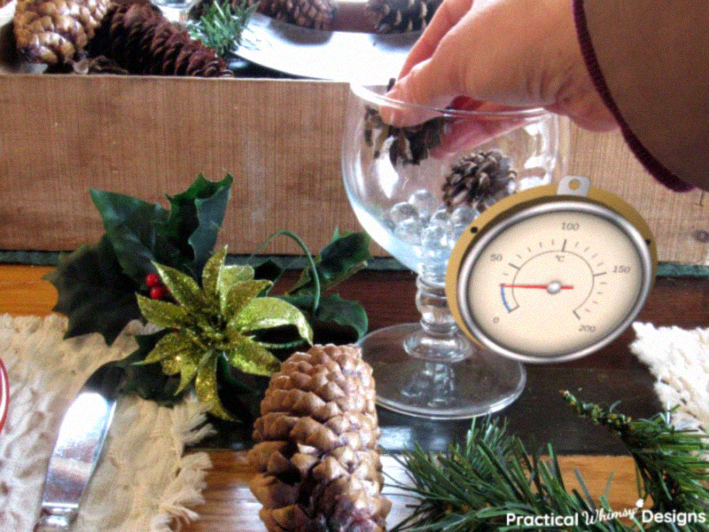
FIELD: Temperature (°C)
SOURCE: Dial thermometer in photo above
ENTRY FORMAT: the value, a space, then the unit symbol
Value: 30 °C
